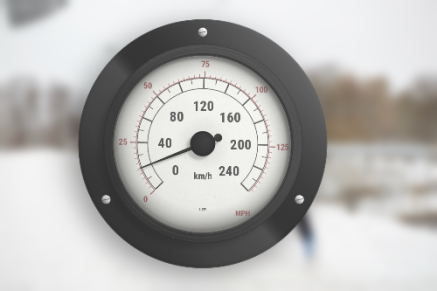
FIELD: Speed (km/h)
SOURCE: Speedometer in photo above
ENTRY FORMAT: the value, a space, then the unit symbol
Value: 20 km/h
